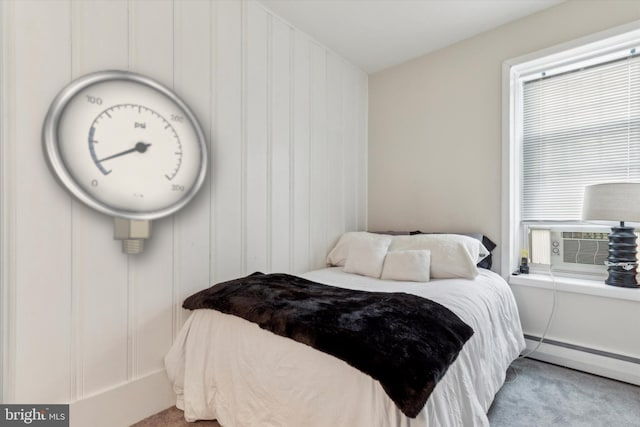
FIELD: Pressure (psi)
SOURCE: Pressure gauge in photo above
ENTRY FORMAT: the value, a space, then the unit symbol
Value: 20 psi
